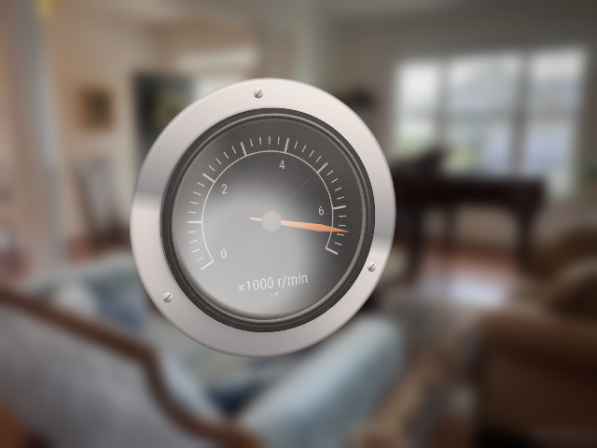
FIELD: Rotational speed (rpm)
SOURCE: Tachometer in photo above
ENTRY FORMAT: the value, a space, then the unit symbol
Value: 6500 rpm
